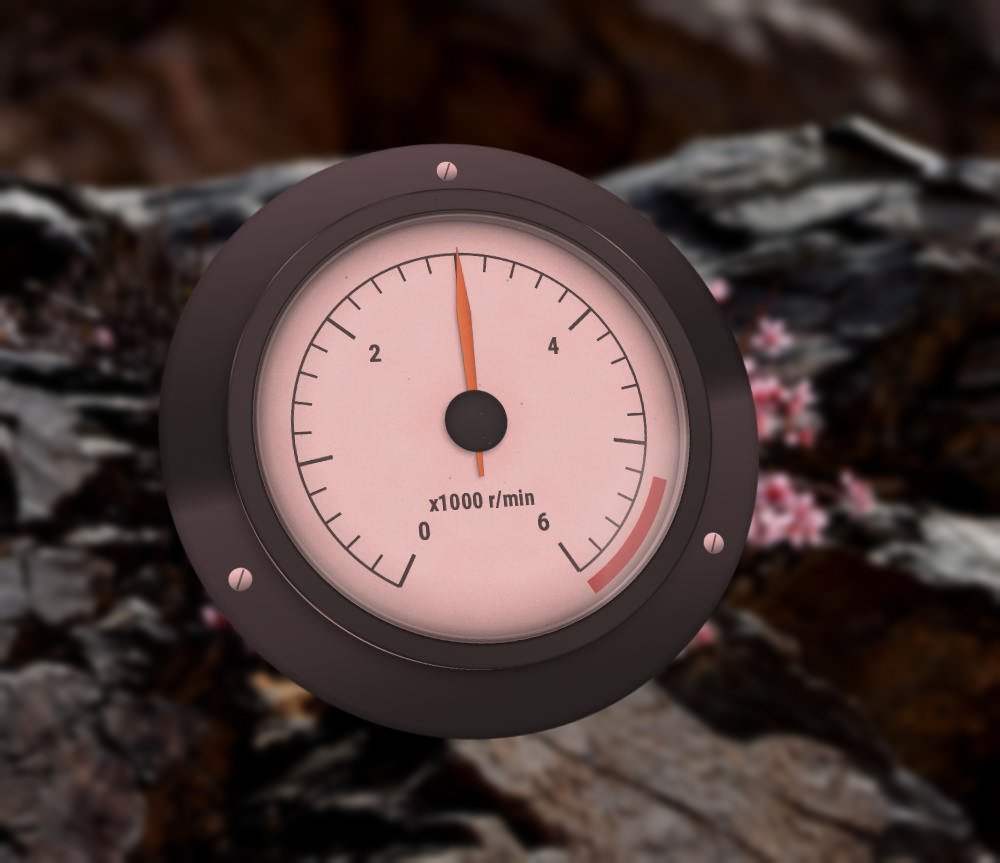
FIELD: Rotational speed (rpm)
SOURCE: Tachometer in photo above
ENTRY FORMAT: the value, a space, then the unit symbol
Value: 3000 rpm
